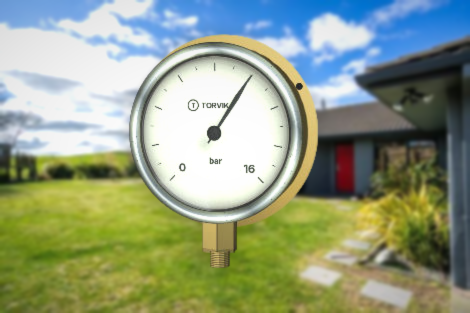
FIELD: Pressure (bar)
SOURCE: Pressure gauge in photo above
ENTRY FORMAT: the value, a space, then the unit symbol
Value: 10 bar
